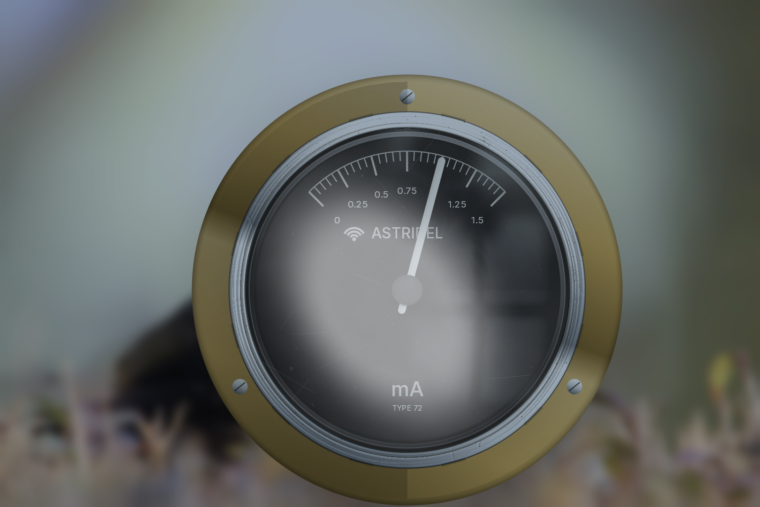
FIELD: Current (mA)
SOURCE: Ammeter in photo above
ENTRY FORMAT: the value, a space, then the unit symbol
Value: 1 mA
